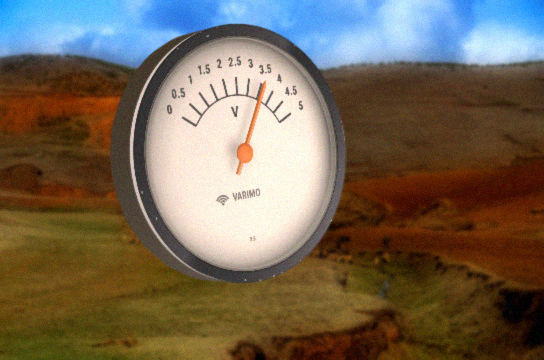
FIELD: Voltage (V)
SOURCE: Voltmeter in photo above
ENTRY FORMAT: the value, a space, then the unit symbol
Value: 3.5 V
